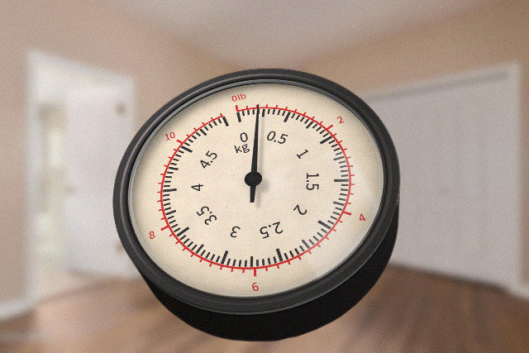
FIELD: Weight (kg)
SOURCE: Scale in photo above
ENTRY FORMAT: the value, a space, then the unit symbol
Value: 0.2 kg
